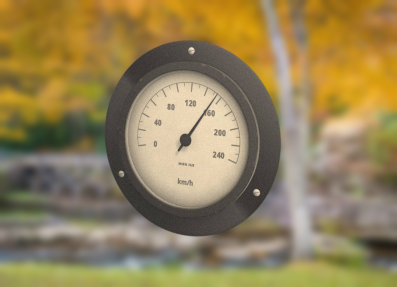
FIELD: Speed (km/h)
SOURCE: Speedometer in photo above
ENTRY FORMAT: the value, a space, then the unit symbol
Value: 155 km/h
